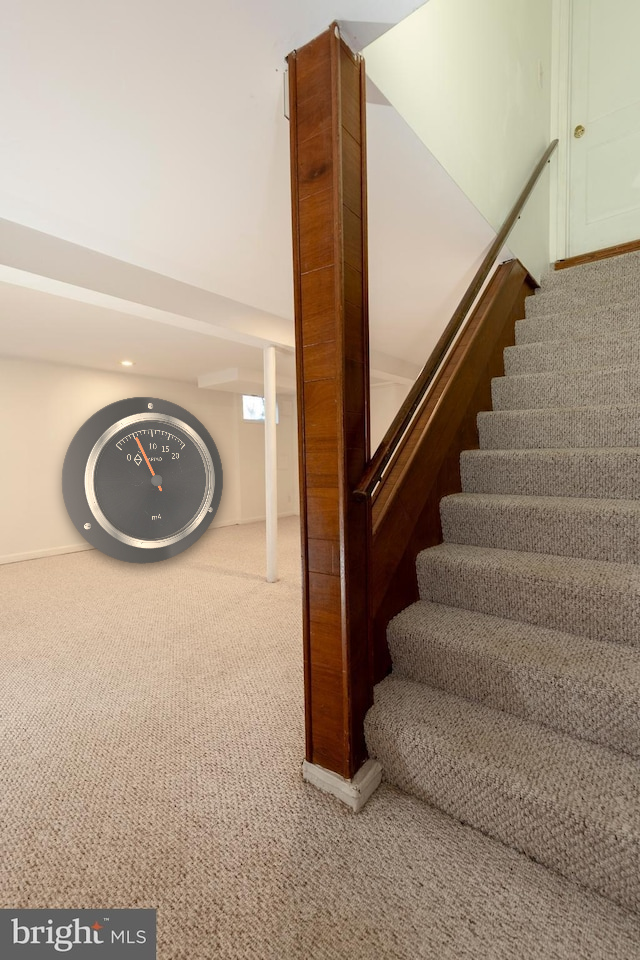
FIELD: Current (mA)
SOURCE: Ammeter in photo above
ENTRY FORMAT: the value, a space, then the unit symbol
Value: 5 mA
